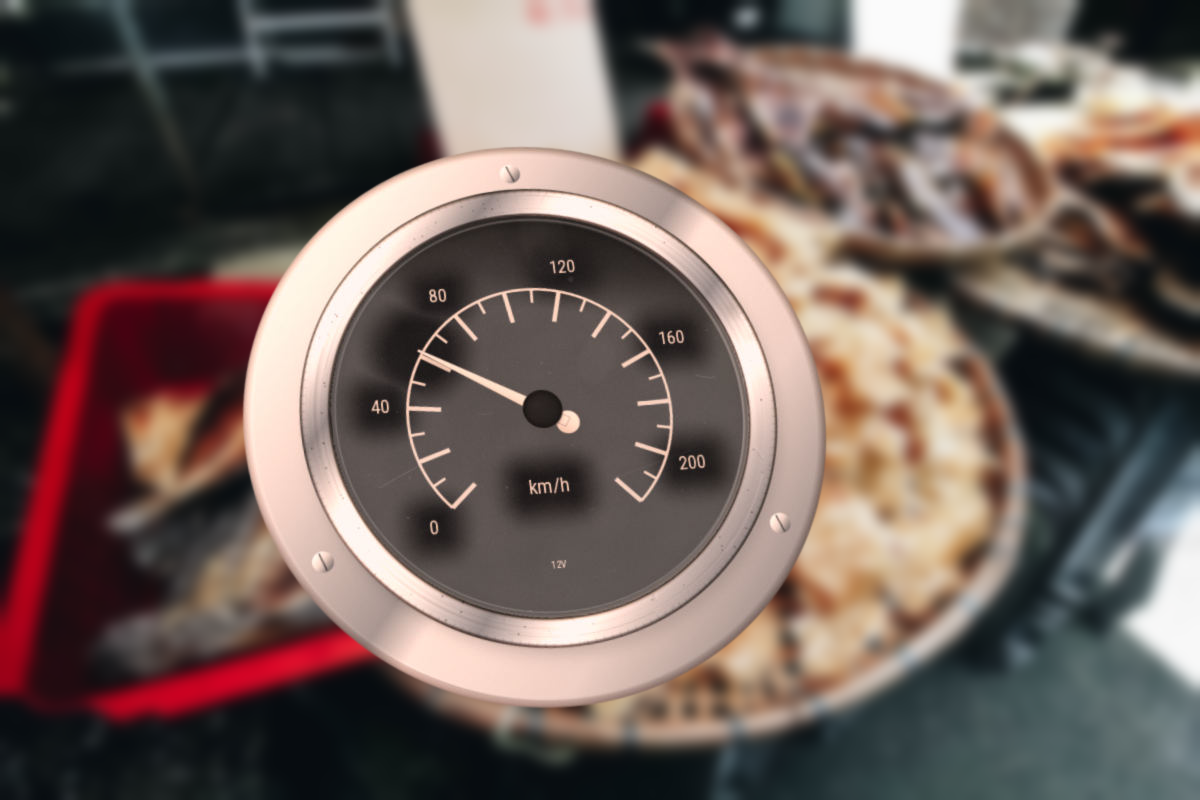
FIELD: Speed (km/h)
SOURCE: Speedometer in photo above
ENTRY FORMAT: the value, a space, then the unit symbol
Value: 60 km/h
